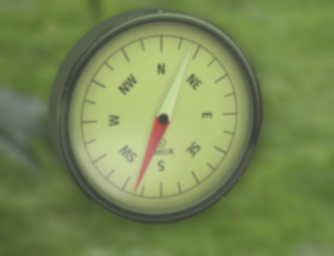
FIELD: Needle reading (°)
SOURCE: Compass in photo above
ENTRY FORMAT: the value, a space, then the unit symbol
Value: 202.5 °
